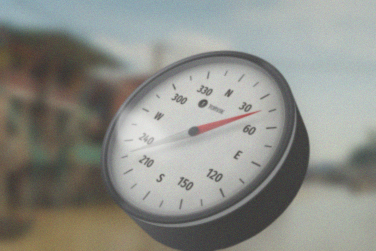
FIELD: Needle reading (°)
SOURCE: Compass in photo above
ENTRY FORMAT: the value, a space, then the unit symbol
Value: 45 °
